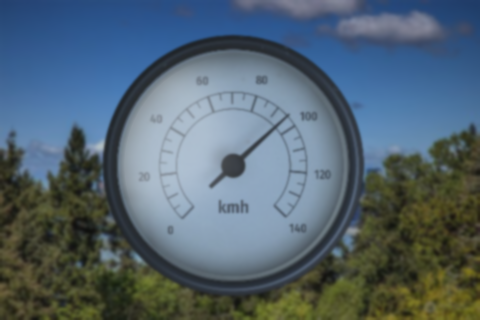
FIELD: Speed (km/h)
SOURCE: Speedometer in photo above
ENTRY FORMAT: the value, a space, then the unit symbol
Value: 95 km/h
